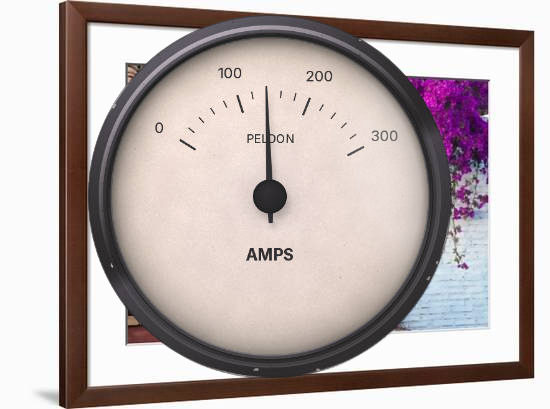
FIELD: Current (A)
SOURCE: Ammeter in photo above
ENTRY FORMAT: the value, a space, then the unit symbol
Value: 140 A
